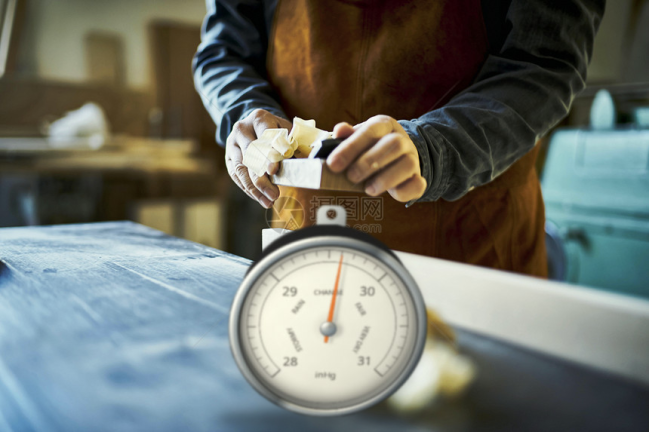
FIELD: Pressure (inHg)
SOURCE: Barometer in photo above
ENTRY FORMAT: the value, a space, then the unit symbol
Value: 29.6 inHg
